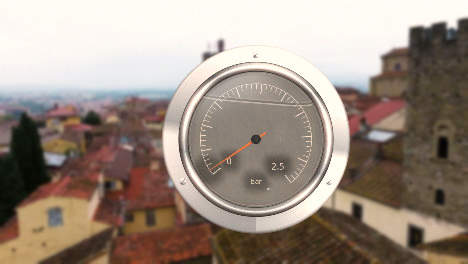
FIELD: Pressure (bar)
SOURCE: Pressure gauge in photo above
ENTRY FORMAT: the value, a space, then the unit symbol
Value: 0.05 bar
